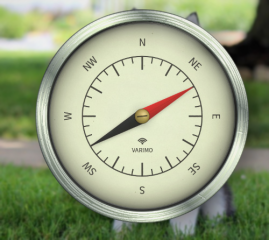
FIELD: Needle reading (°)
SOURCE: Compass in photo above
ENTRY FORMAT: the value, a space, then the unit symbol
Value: 60 °
